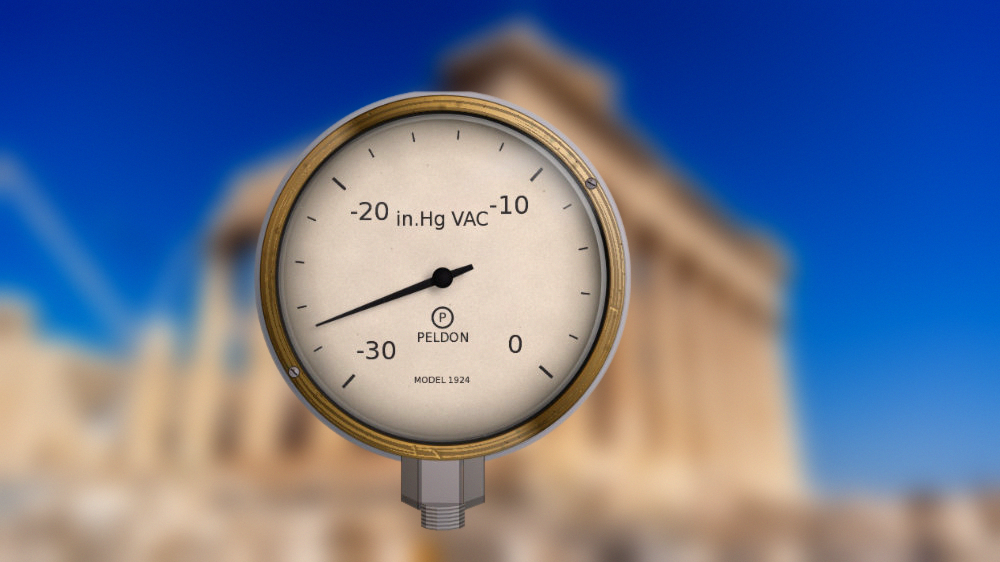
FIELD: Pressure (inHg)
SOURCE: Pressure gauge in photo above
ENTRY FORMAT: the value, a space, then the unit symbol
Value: -27 inHg
